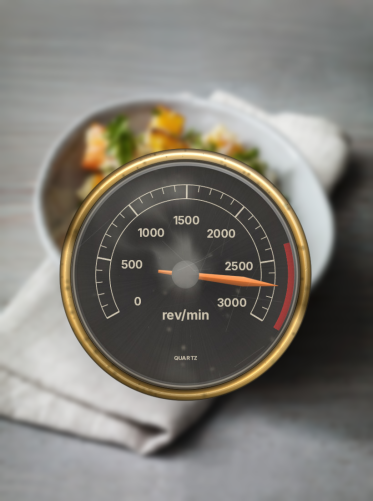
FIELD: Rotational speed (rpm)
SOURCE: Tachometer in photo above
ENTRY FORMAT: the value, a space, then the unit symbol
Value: 2700 rpm
